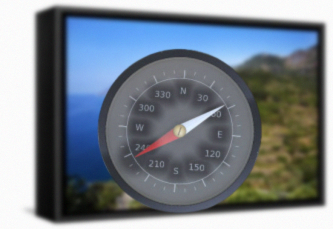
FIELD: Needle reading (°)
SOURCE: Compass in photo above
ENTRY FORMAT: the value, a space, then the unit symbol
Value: 235 °
